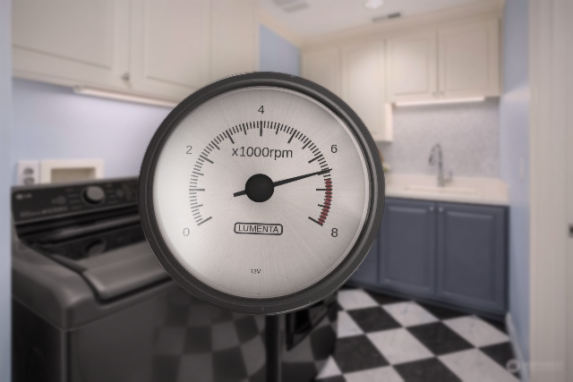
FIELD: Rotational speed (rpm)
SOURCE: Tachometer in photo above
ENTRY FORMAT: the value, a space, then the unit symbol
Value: 6500 rpm
